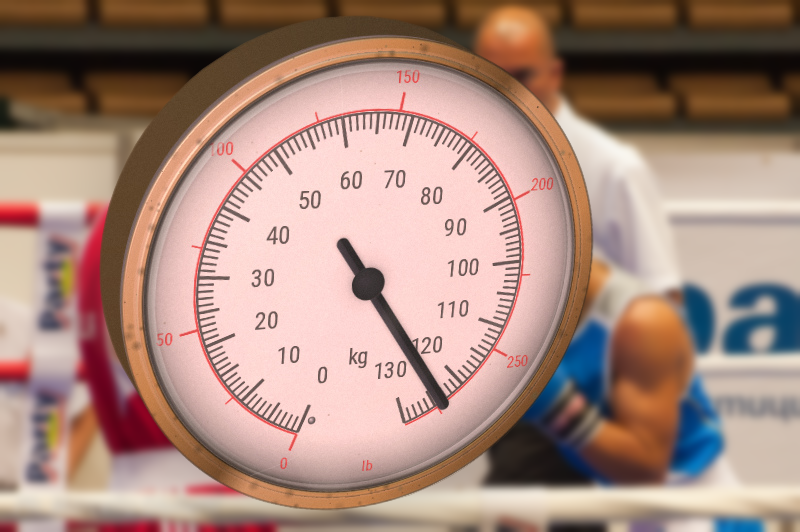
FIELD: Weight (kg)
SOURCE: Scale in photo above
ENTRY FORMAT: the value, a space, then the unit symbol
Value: 124 kg
